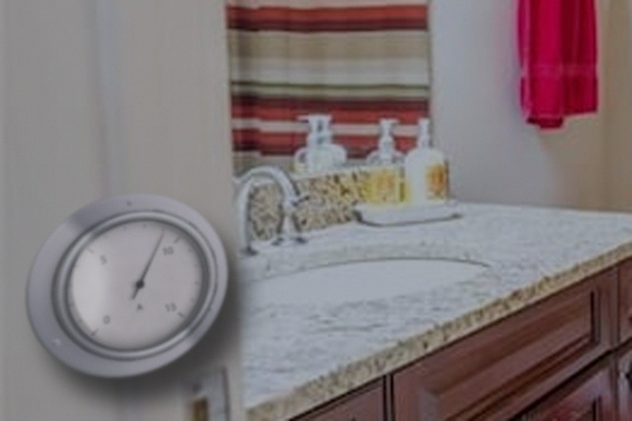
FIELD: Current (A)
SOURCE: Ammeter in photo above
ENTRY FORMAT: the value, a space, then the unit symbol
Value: 9 A
